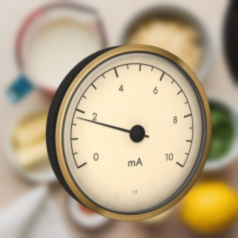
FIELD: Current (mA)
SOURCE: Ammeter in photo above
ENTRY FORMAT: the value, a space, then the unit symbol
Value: 1.75 mA
